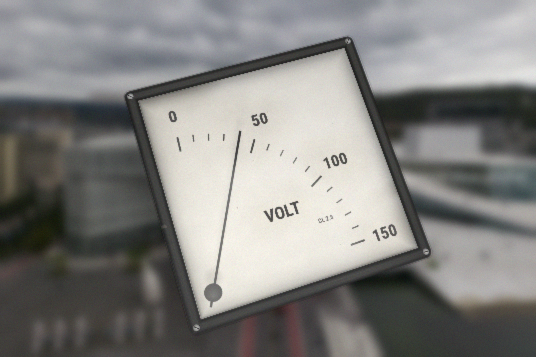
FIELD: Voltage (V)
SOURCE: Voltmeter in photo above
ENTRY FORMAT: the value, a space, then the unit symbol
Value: 40 V
